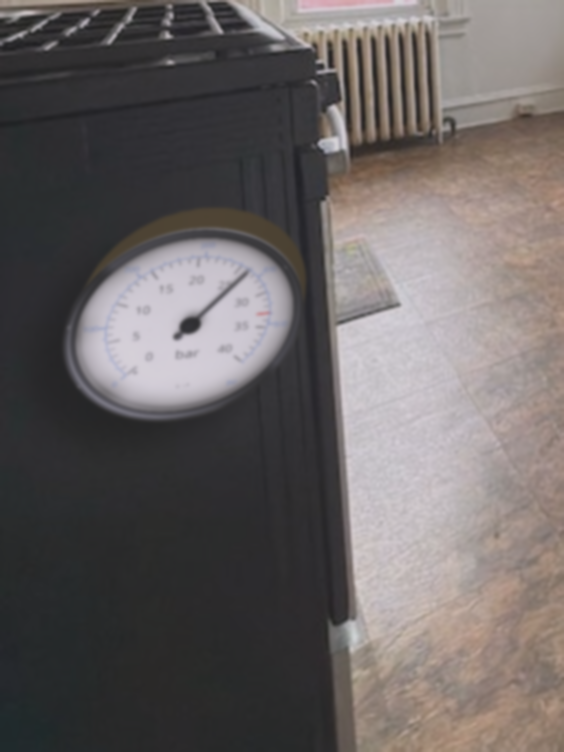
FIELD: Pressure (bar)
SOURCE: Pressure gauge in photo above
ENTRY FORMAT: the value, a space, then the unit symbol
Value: 26 bar
